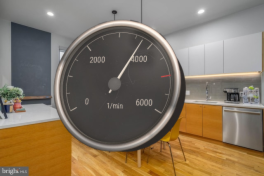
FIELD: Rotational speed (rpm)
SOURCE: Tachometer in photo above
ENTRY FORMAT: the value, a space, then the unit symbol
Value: 3750 rpm
